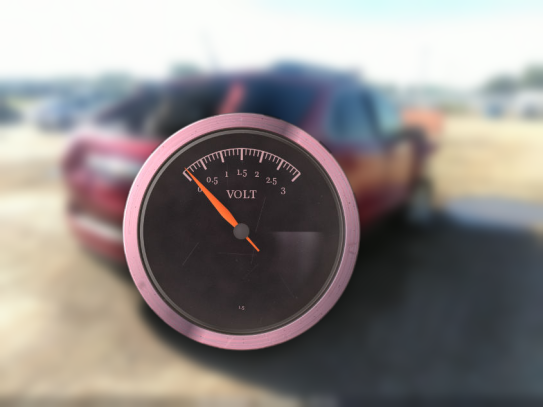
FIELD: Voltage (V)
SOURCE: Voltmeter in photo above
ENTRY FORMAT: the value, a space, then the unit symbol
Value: 0.1 V
